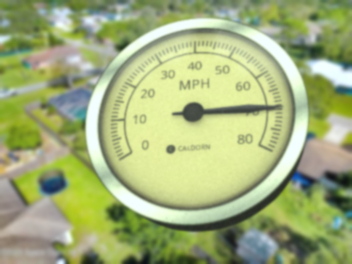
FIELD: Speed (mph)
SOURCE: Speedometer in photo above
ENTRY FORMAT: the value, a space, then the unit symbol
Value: 70 mph
